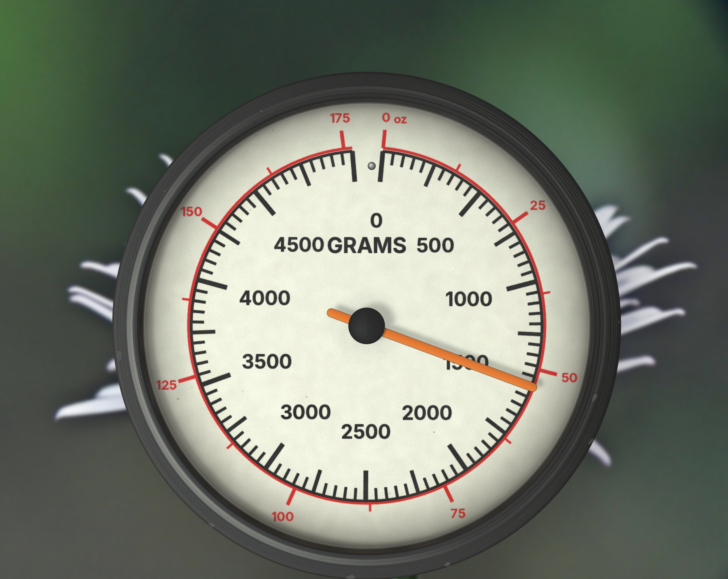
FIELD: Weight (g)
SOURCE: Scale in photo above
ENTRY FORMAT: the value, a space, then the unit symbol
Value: 1500 g
